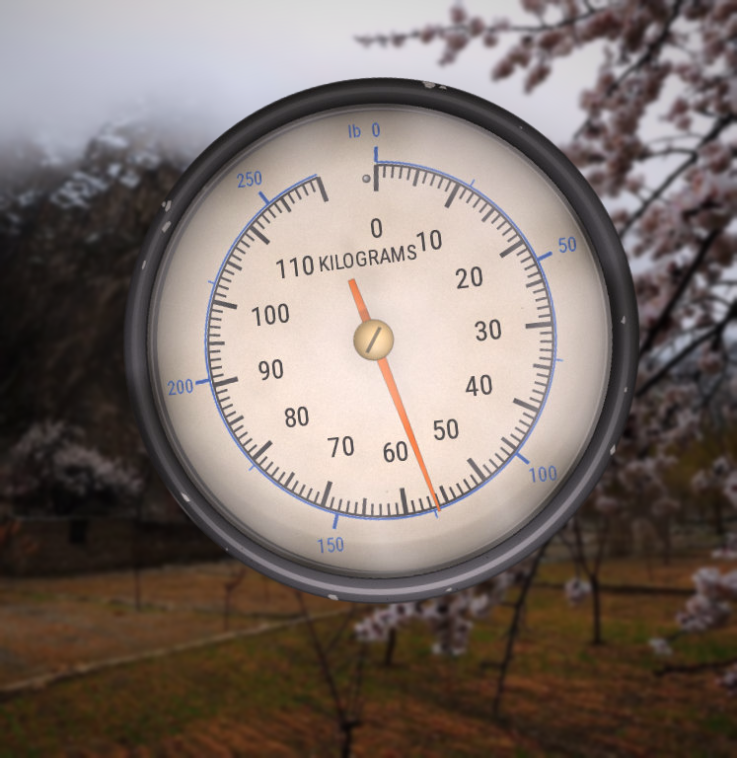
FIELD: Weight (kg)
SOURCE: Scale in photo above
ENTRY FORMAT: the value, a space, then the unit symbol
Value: 56 kg
